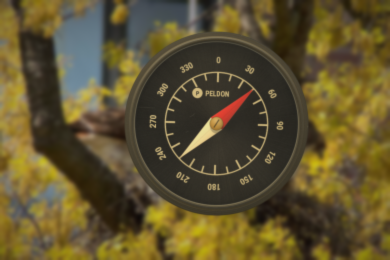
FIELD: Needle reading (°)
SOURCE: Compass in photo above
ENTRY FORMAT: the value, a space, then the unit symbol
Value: 45 °
